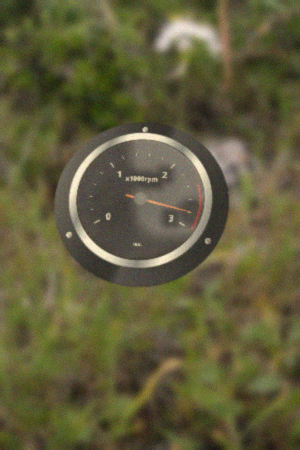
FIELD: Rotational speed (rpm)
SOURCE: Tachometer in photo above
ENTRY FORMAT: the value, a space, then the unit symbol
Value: 2800 rpm
